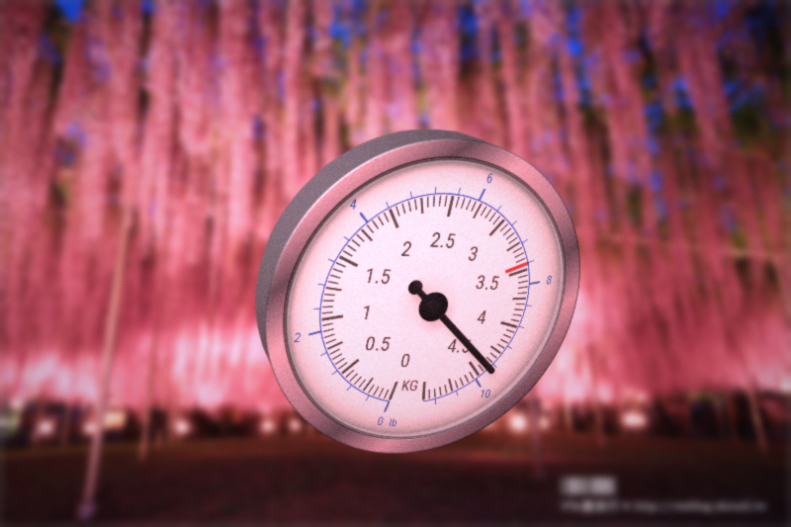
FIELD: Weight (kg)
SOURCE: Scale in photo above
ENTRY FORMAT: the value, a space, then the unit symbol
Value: 4.4 kg
